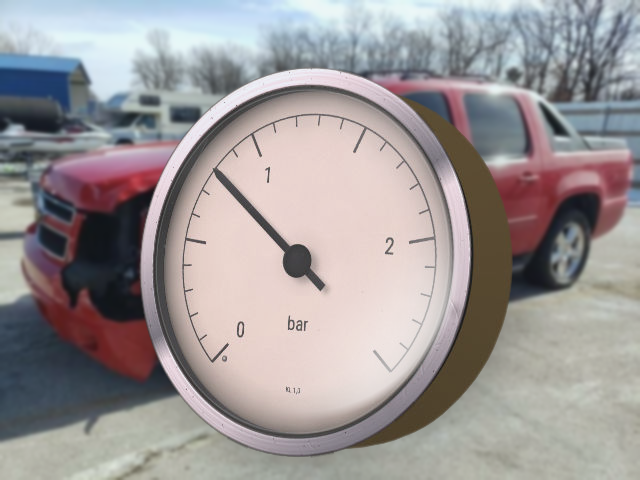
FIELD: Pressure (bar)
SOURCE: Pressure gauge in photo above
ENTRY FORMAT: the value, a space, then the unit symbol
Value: 0.8 bar
